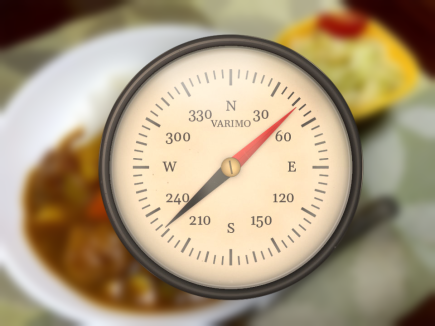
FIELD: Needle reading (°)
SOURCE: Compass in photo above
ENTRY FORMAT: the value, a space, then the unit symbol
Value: 47.5 °
